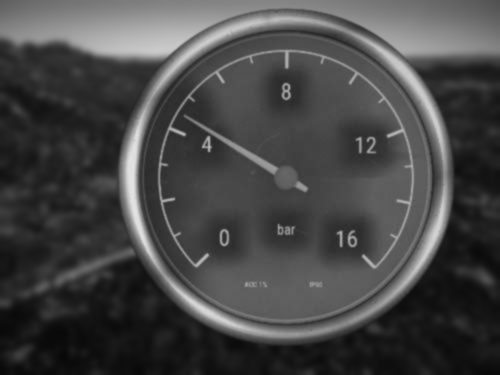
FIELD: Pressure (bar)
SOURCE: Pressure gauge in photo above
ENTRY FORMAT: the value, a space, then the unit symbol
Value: 4.5 bar
